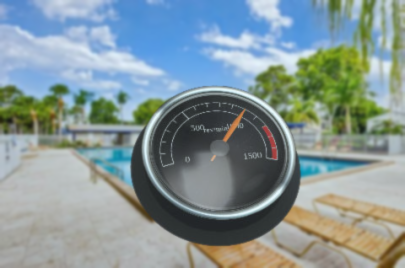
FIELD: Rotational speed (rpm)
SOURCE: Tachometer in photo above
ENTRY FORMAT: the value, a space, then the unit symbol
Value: 1000 rpm
